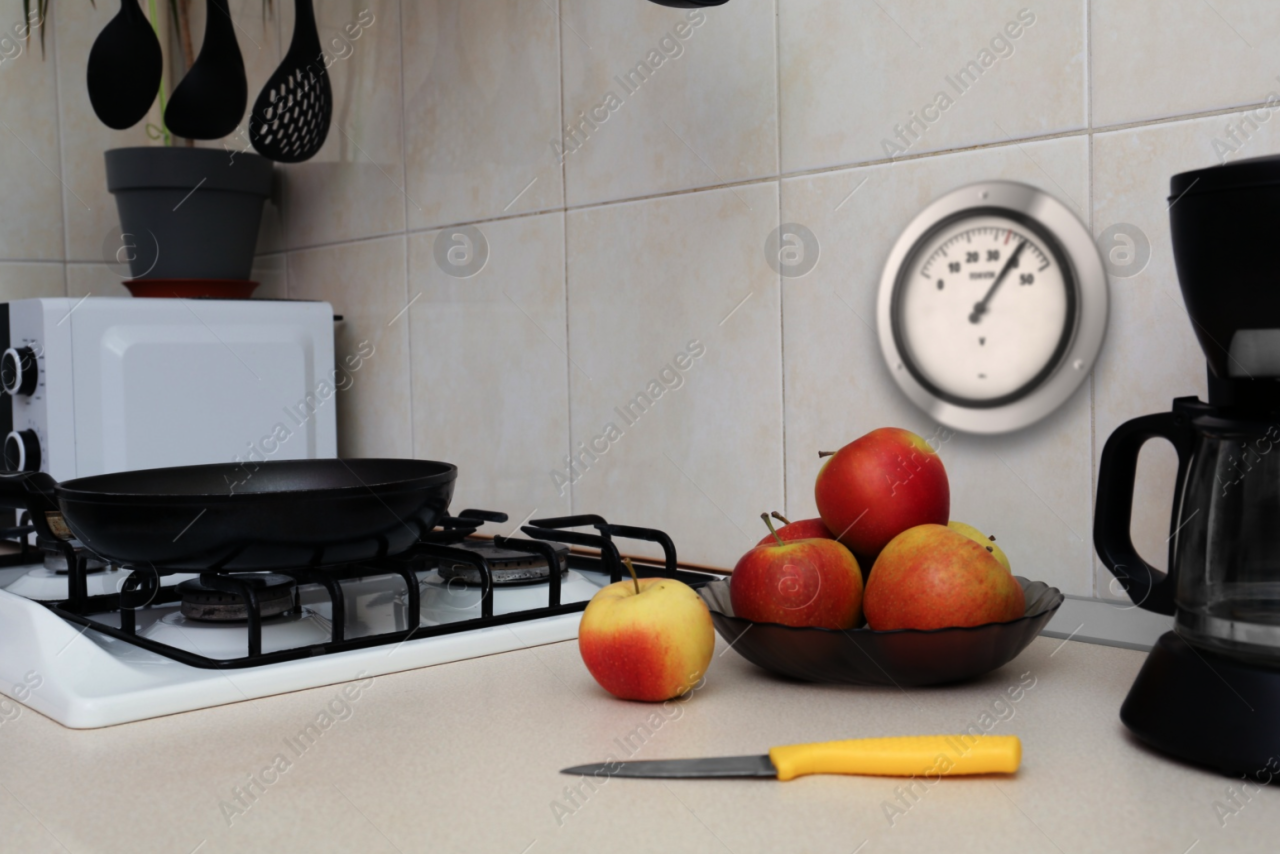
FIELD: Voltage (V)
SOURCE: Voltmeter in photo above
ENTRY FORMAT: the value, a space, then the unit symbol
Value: 40 V
